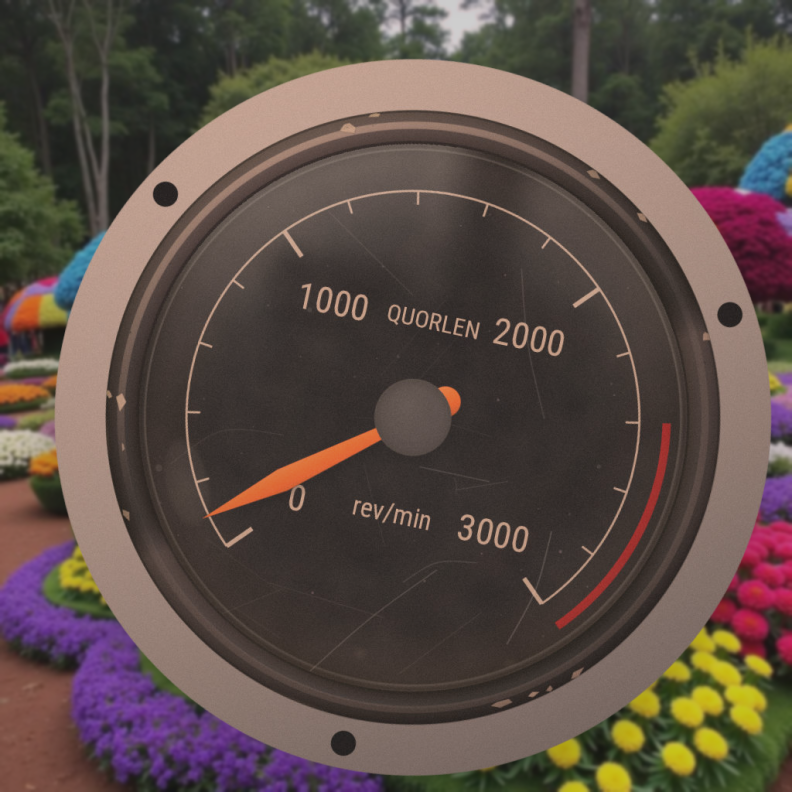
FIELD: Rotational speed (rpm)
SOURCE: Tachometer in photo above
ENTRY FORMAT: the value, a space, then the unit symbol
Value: 100 rpm
